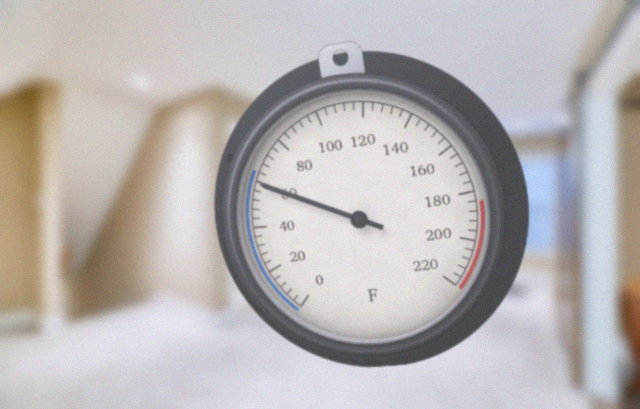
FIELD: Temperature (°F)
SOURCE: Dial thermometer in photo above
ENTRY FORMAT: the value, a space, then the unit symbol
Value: 60 °F
